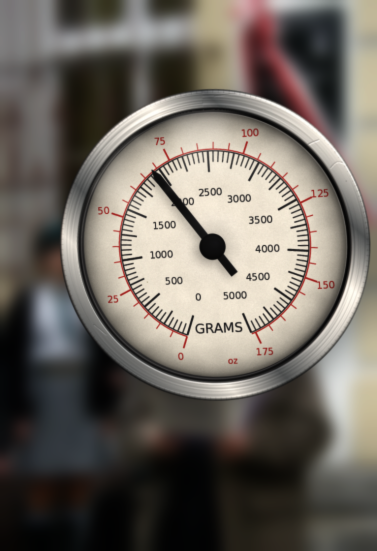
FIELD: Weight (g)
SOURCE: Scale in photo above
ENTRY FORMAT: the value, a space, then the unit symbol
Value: 1950 g
